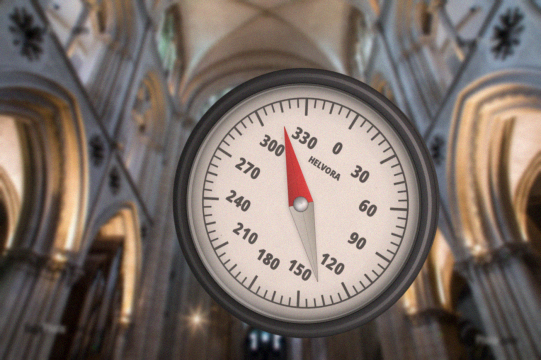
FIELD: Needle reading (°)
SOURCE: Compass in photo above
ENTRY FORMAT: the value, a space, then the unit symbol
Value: 315 °
